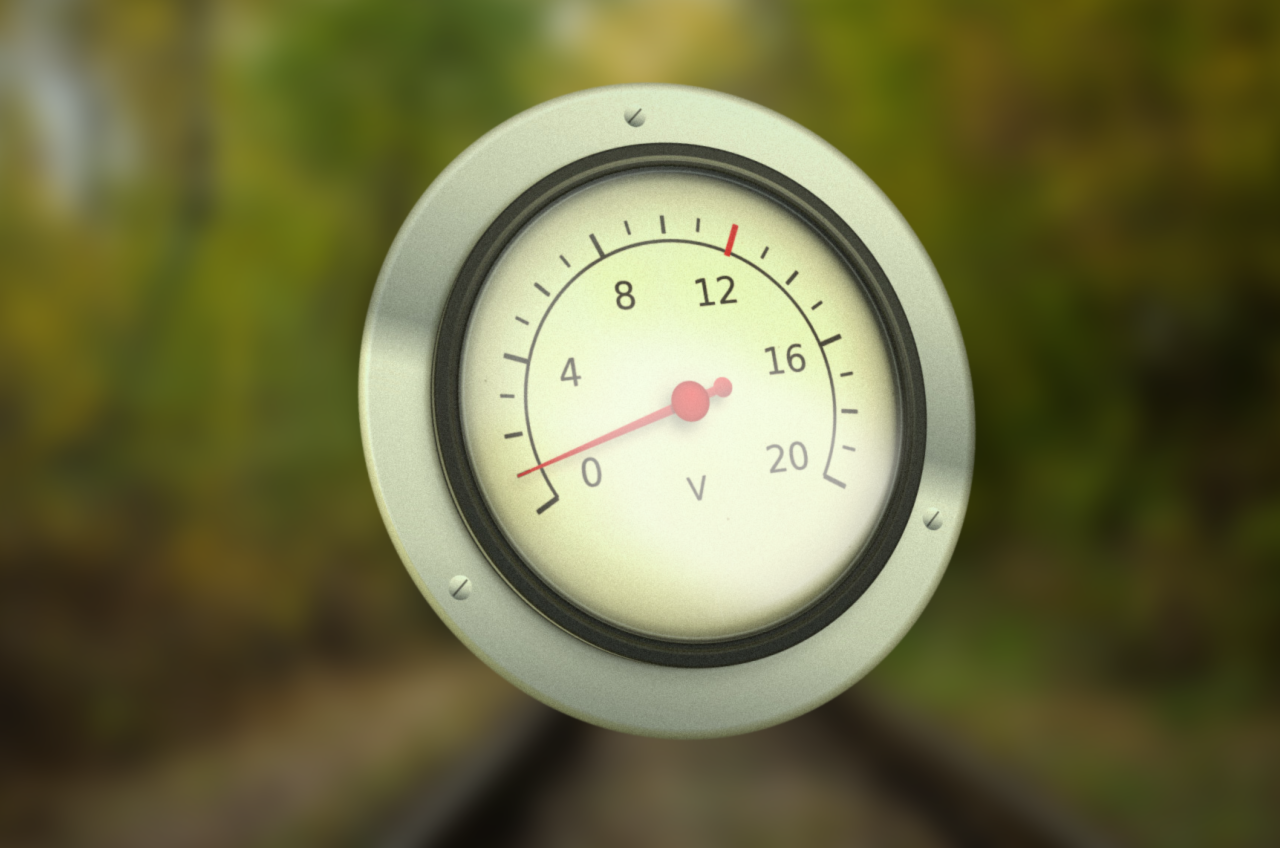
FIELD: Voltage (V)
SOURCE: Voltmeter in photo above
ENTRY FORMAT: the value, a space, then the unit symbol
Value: 1 V
